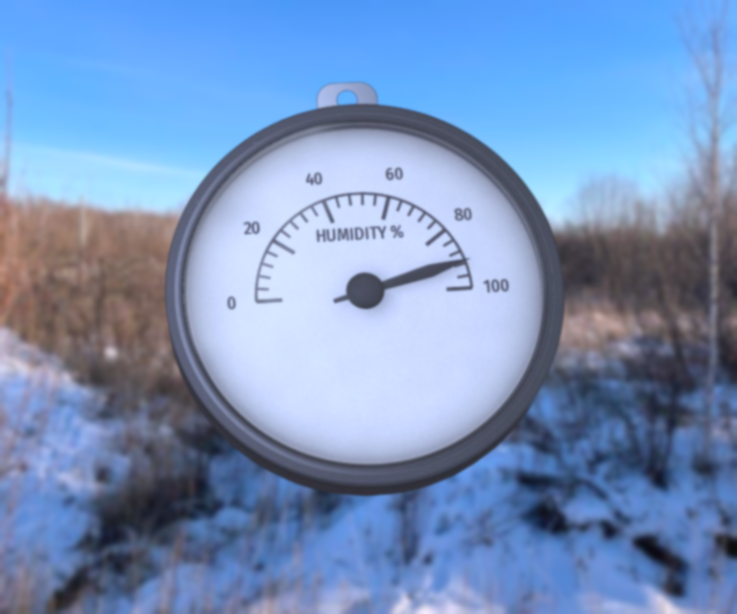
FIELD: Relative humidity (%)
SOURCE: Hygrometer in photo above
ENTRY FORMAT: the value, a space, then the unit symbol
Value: 92 %
